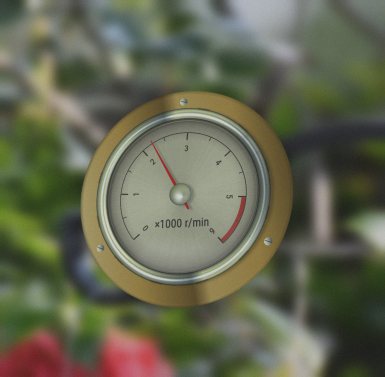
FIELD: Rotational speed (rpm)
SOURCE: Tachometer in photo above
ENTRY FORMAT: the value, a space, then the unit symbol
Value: 2250 rpm
